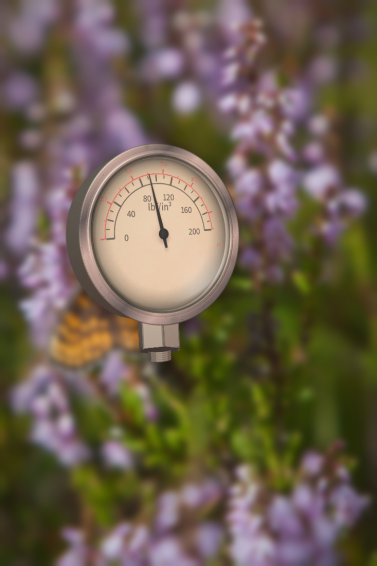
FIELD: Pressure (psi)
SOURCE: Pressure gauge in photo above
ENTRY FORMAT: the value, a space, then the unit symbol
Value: 90 psi
